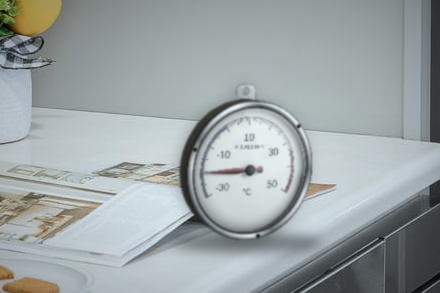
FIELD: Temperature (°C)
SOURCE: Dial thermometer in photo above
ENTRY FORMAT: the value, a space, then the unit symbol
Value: -20 °C
